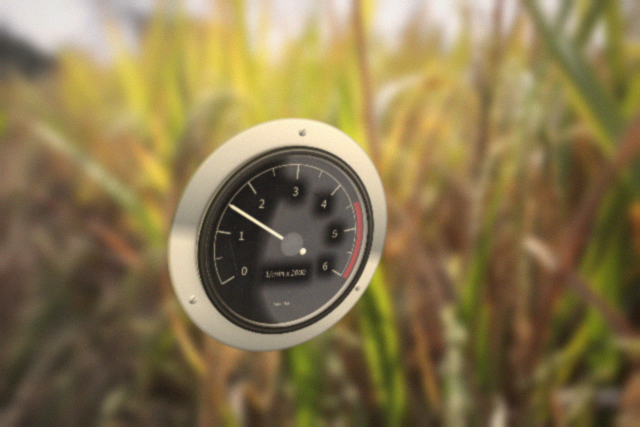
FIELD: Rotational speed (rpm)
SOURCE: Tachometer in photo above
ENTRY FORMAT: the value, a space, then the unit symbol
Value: 1500 rpm
